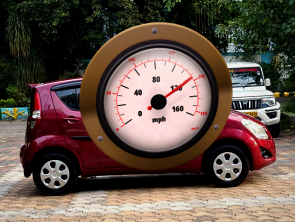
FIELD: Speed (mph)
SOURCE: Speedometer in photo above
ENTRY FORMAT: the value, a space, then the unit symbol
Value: 120 mph
